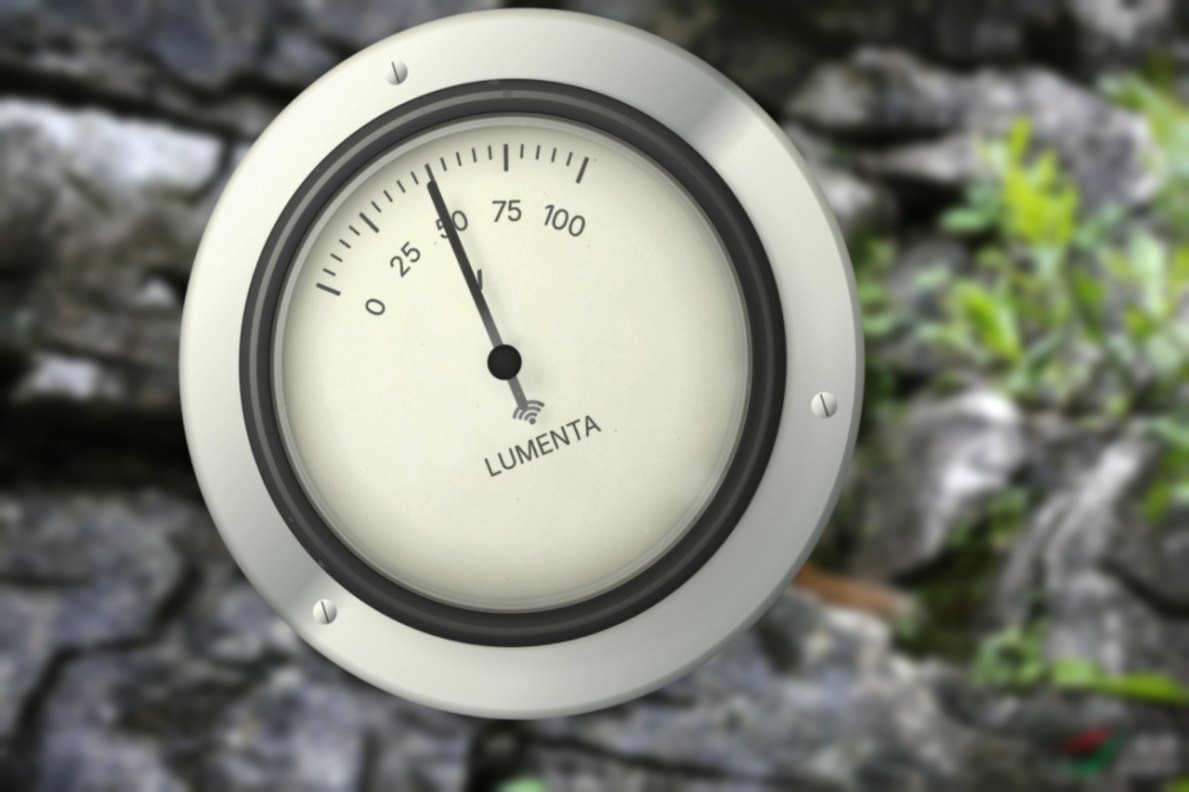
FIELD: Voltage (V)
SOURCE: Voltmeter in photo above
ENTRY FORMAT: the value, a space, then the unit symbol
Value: 50 V
